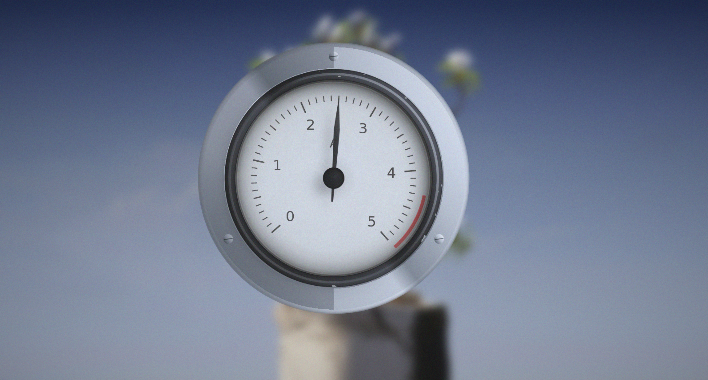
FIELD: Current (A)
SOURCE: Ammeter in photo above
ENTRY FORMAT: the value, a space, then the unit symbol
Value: 2.5 A
